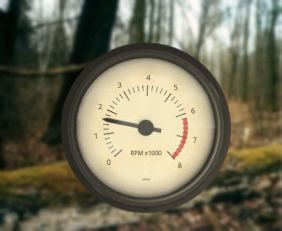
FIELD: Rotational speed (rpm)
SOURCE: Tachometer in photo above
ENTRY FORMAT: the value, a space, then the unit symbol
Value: 1600 rpm
